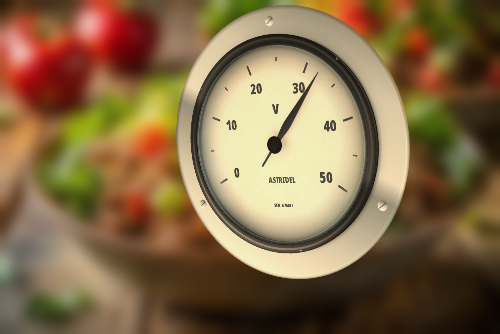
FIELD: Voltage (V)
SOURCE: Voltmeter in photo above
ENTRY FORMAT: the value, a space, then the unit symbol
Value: 32.5 V
